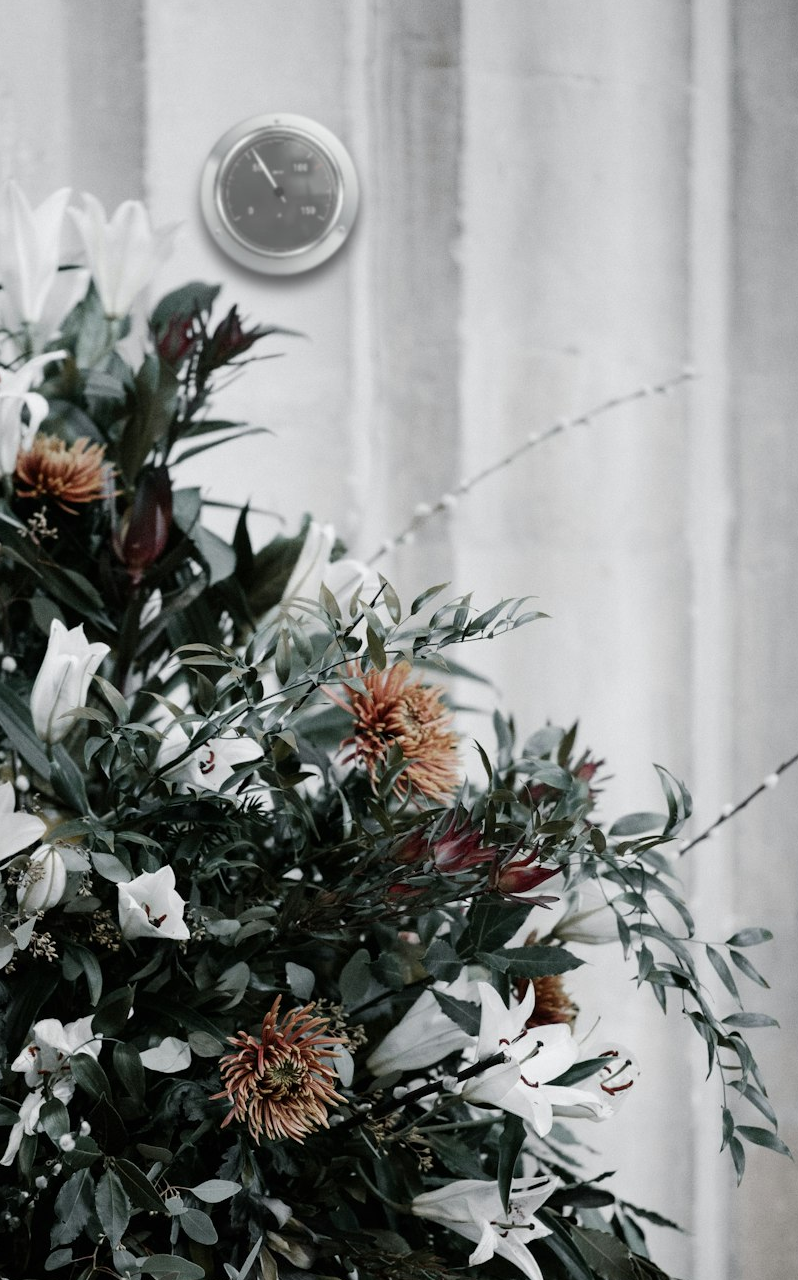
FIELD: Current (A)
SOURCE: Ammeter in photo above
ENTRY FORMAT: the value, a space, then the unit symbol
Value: 55 A
